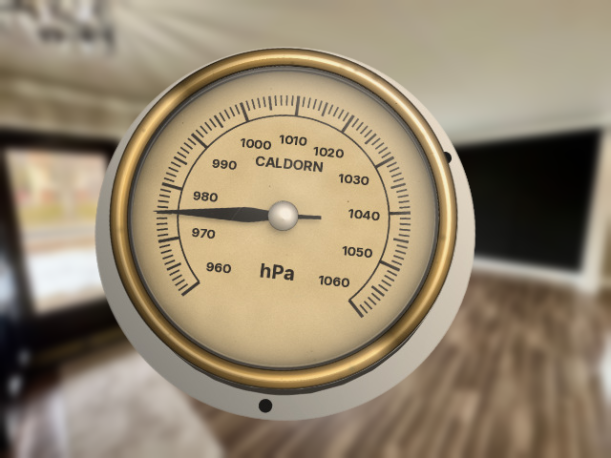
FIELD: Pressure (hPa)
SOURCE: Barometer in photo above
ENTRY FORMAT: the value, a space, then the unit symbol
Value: 975 hPa
